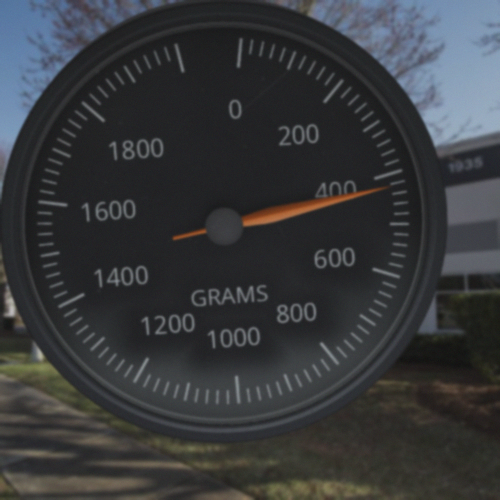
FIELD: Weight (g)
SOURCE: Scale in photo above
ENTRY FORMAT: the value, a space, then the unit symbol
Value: 420 g
